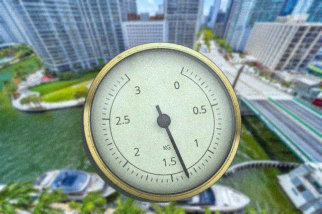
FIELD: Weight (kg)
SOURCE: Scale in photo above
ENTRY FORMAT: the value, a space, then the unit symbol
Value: 1.35 kg
